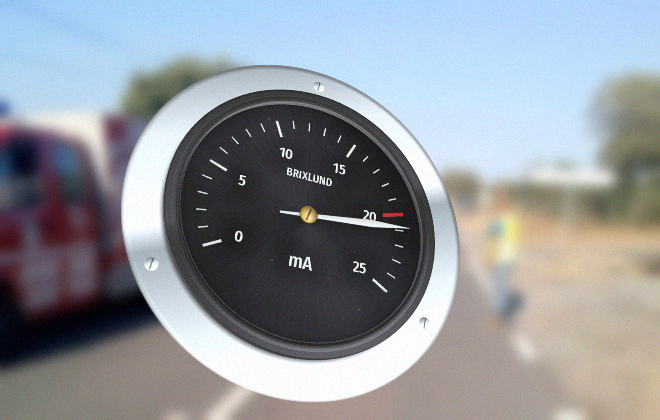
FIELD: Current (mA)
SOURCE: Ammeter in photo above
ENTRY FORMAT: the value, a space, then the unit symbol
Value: 21 mA
